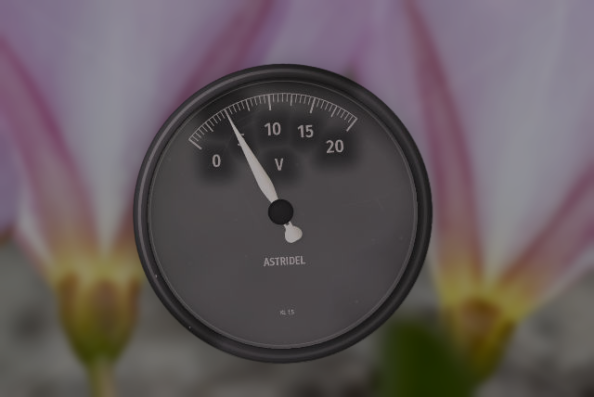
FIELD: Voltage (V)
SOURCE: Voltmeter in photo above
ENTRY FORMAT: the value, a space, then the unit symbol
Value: 5 V
